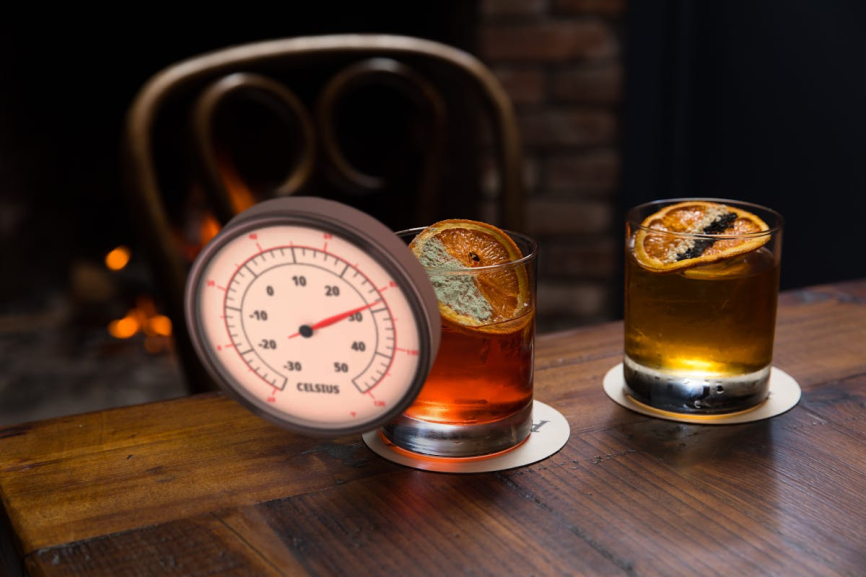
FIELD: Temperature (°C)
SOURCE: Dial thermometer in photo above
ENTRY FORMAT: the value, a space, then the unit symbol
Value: 28 °C
